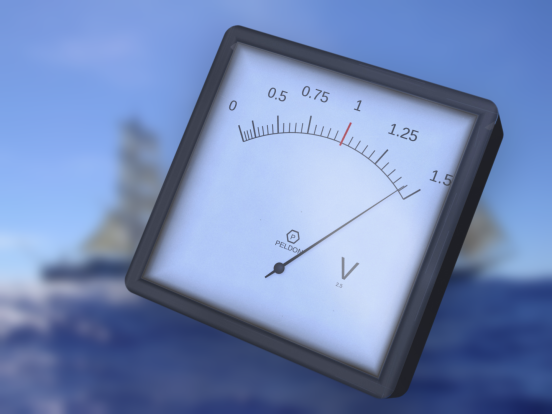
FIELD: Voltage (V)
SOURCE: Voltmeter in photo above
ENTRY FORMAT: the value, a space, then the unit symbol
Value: 1.45 V
